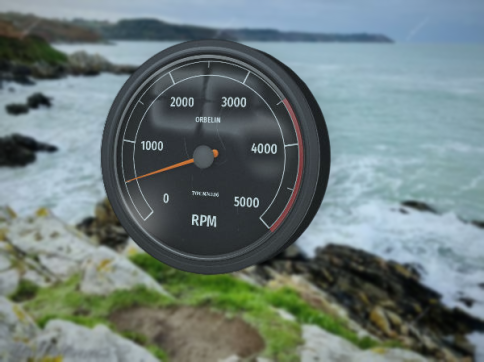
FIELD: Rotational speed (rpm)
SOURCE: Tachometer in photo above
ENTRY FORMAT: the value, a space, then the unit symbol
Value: 500 rpm
